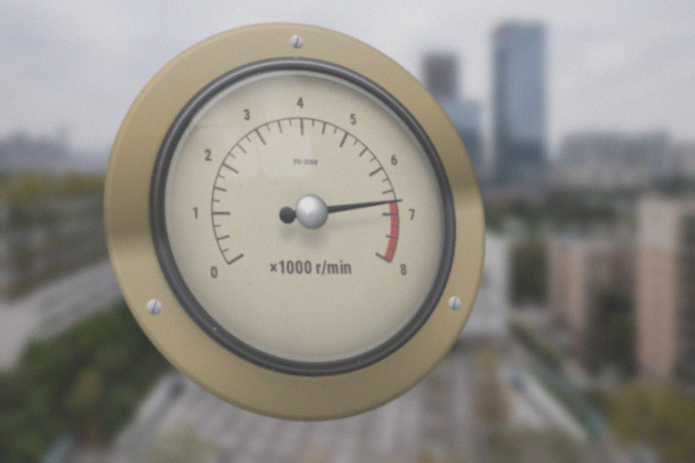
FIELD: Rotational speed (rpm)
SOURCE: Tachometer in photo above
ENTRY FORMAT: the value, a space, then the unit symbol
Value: 6750 rpm
